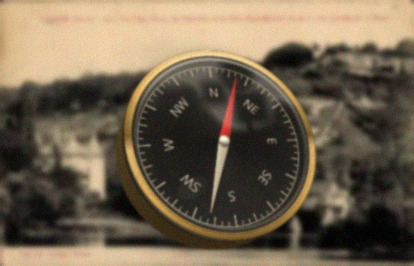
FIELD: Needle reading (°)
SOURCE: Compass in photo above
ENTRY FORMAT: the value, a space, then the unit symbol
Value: 20 °
